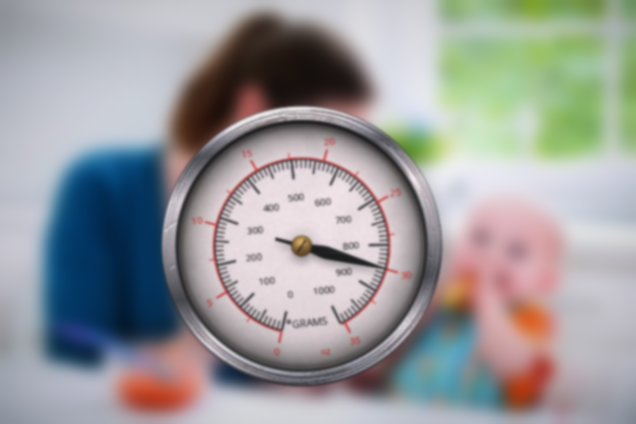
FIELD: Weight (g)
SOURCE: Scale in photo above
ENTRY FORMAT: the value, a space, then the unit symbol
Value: 850 g
